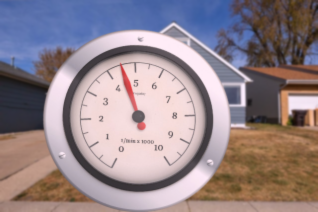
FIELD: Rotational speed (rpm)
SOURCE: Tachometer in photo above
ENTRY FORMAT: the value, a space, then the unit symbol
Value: 4500 rpm
